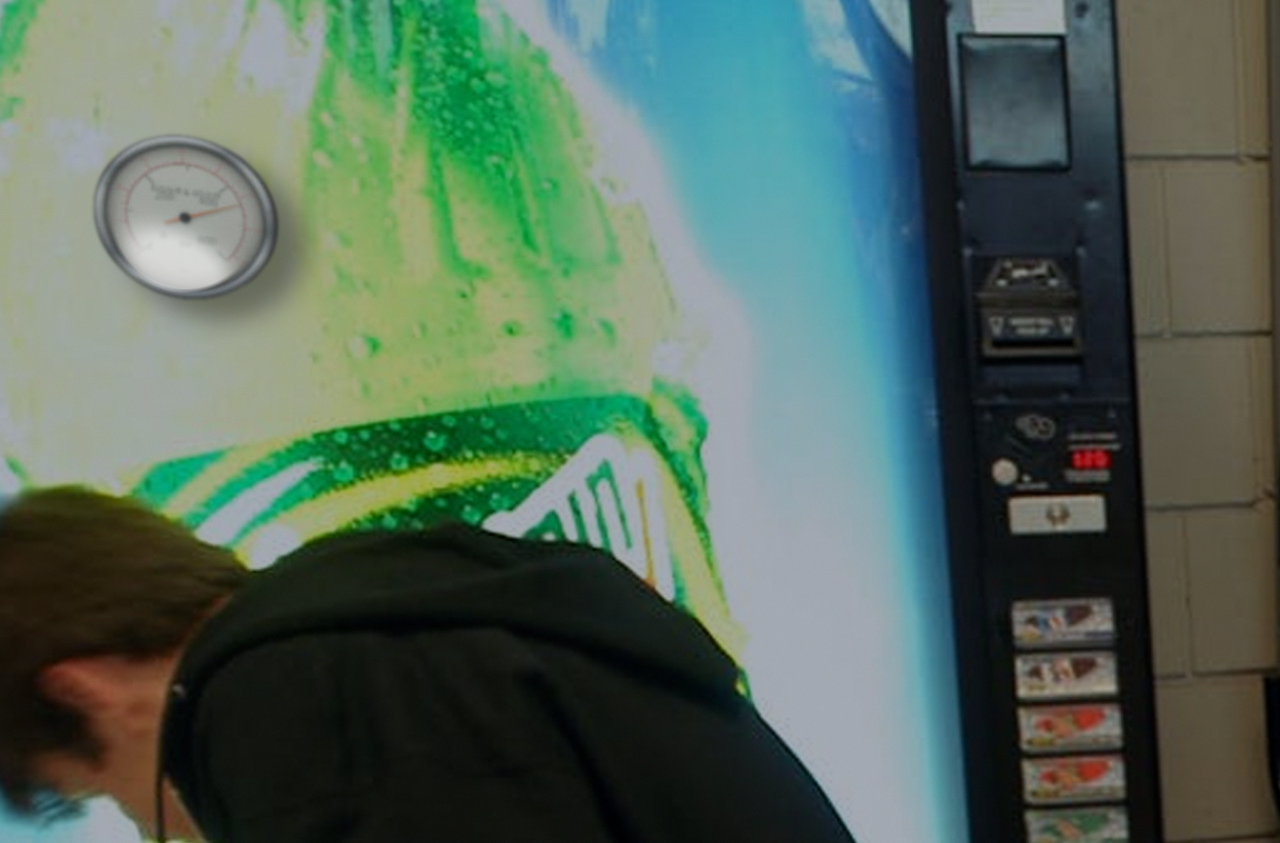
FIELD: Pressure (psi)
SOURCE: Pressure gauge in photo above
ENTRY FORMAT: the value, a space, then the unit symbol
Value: 450 psi
